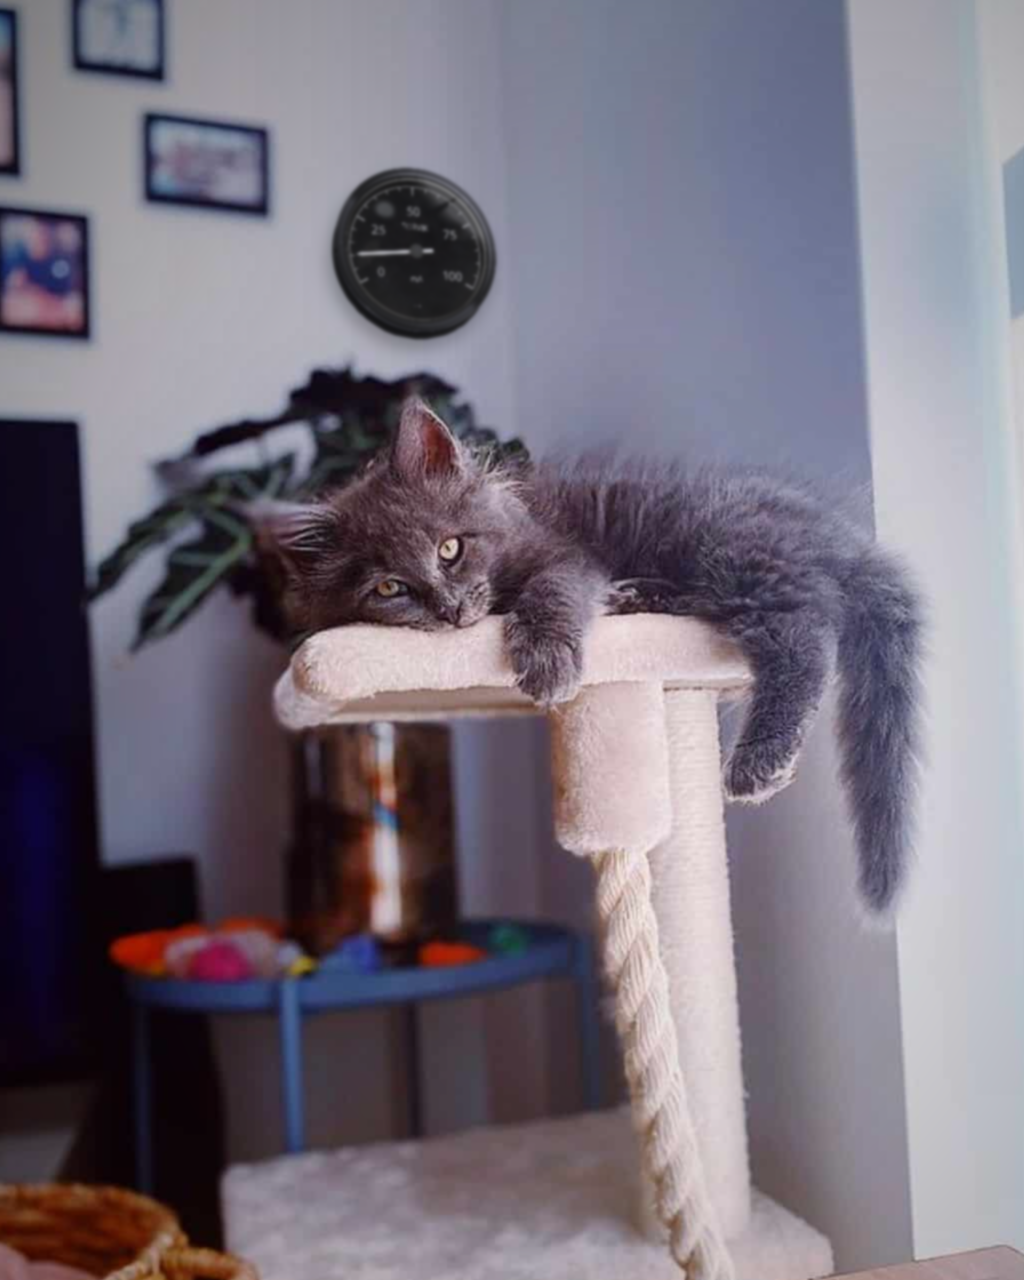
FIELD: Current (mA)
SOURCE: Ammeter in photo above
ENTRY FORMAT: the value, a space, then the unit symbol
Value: 10 mA
